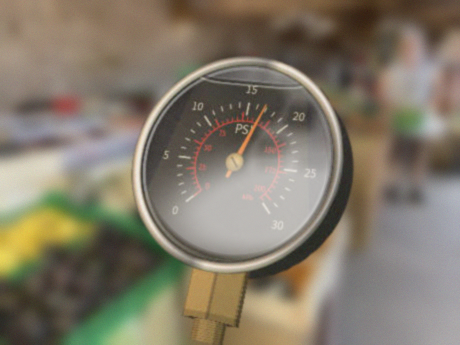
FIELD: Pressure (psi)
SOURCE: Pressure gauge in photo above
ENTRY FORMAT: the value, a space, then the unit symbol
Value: 17 psi
